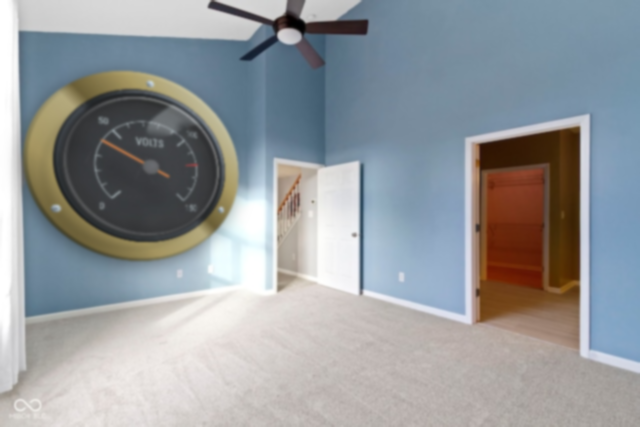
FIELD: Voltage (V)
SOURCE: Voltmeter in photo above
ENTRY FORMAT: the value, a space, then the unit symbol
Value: 40 V
